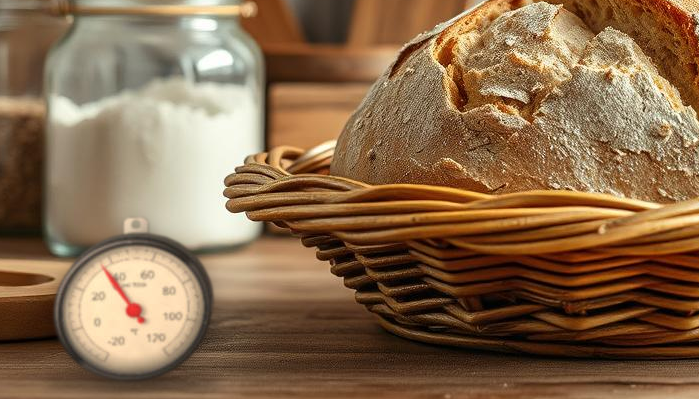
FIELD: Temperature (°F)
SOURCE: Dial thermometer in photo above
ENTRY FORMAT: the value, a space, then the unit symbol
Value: 36 °F
